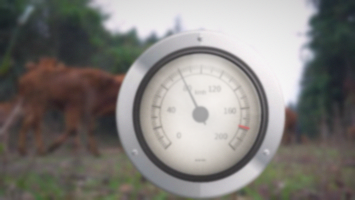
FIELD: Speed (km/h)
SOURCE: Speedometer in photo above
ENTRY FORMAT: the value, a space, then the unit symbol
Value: 80 km/h
